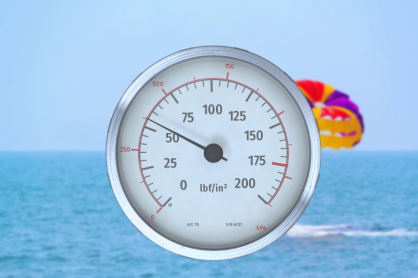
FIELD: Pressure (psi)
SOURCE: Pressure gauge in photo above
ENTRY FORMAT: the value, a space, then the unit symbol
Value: 55 psi
